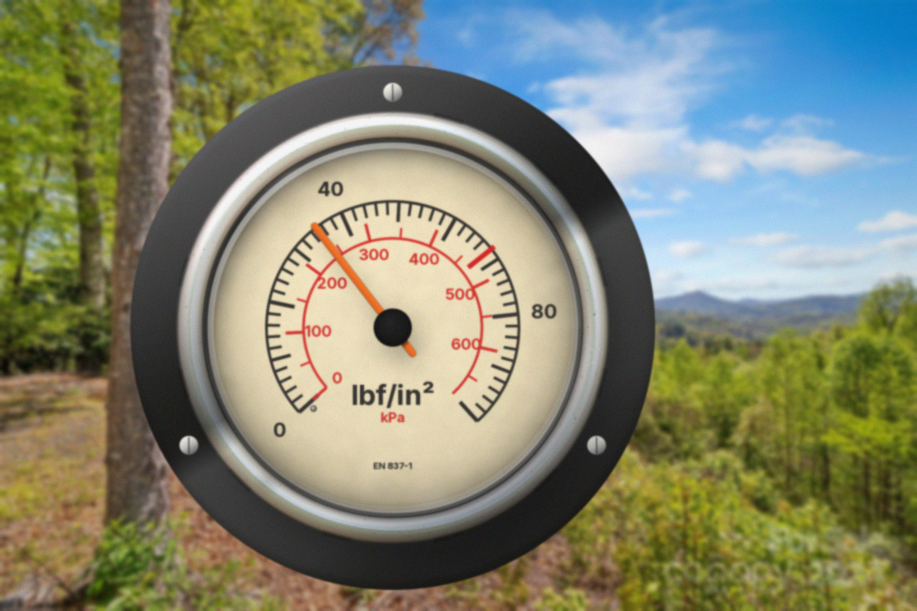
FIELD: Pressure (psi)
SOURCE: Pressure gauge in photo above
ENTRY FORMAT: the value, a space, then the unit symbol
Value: 35 psi
